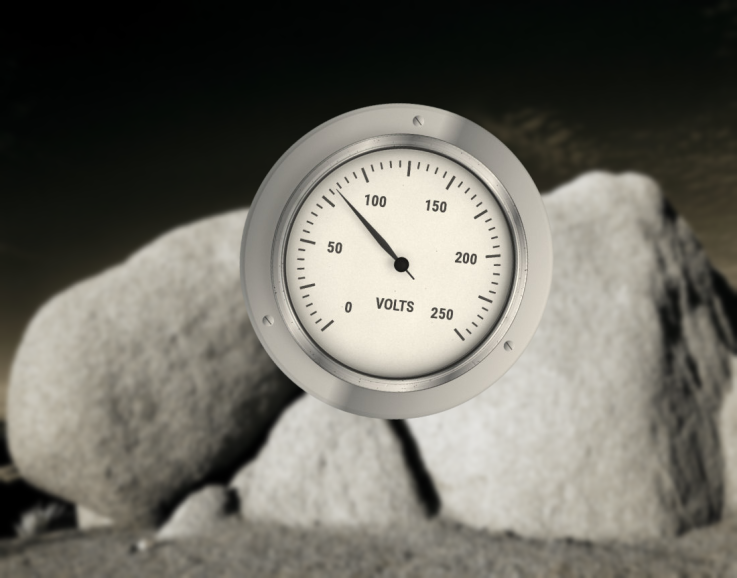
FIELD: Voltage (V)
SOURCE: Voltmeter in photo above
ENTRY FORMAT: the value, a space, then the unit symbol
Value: 82.5 V
